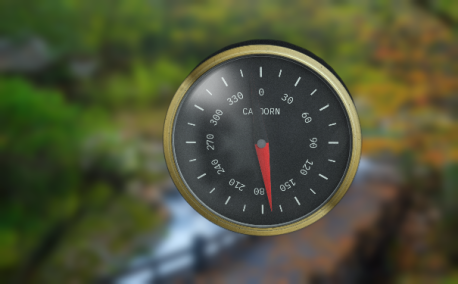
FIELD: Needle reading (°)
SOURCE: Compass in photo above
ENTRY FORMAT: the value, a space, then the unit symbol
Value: 172.5 °
